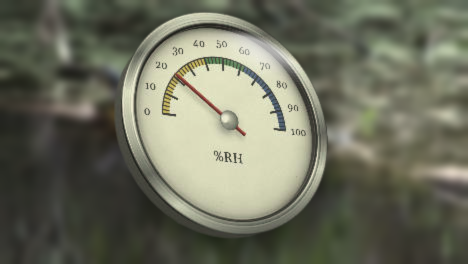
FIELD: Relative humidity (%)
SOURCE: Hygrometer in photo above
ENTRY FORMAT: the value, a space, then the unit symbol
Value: 20 %
